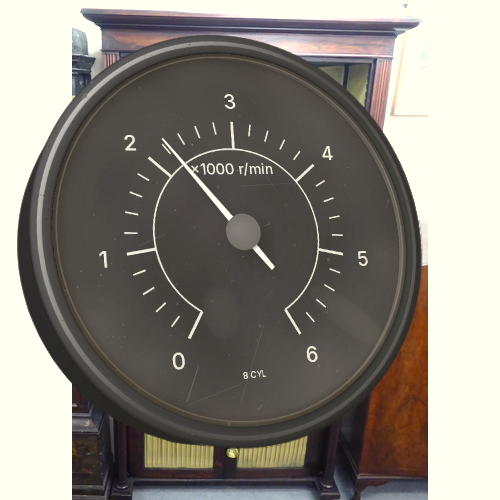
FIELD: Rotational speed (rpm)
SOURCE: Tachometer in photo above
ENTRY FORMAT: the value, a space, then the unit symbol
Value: 2200 rpm
